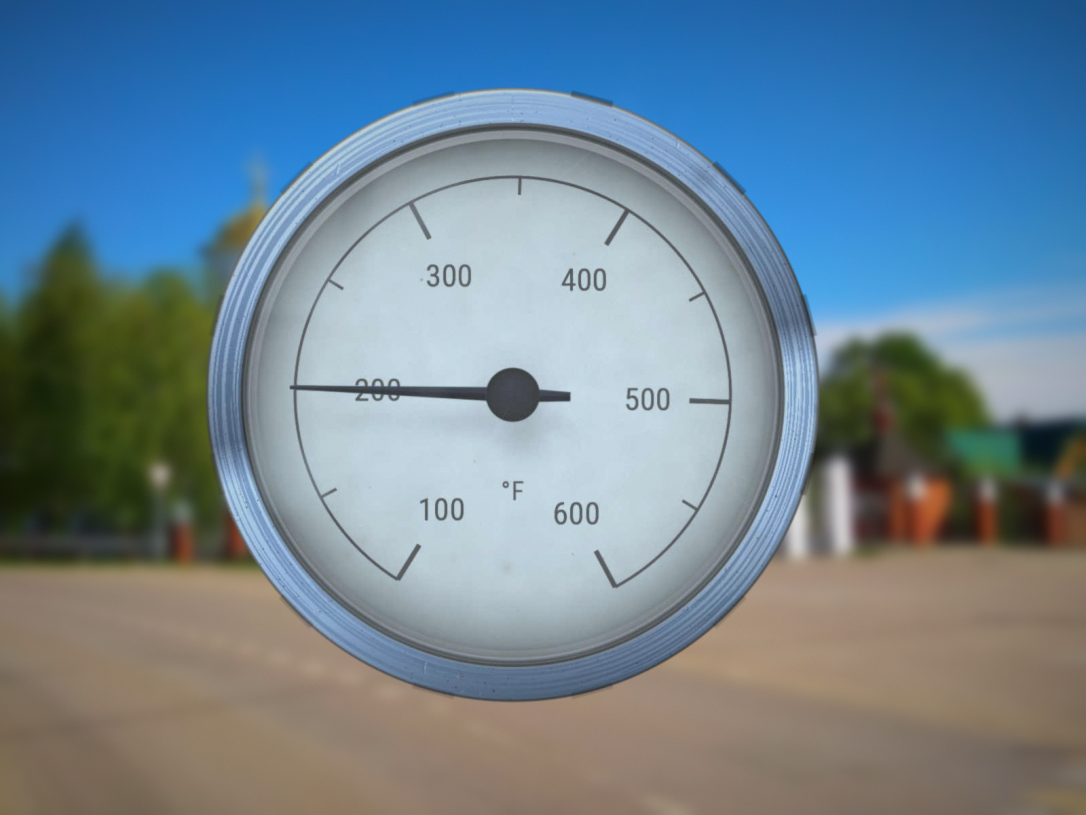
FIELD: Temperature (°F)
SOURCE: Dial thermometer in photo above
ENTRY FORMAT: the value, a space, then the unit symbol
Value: 200 °F
